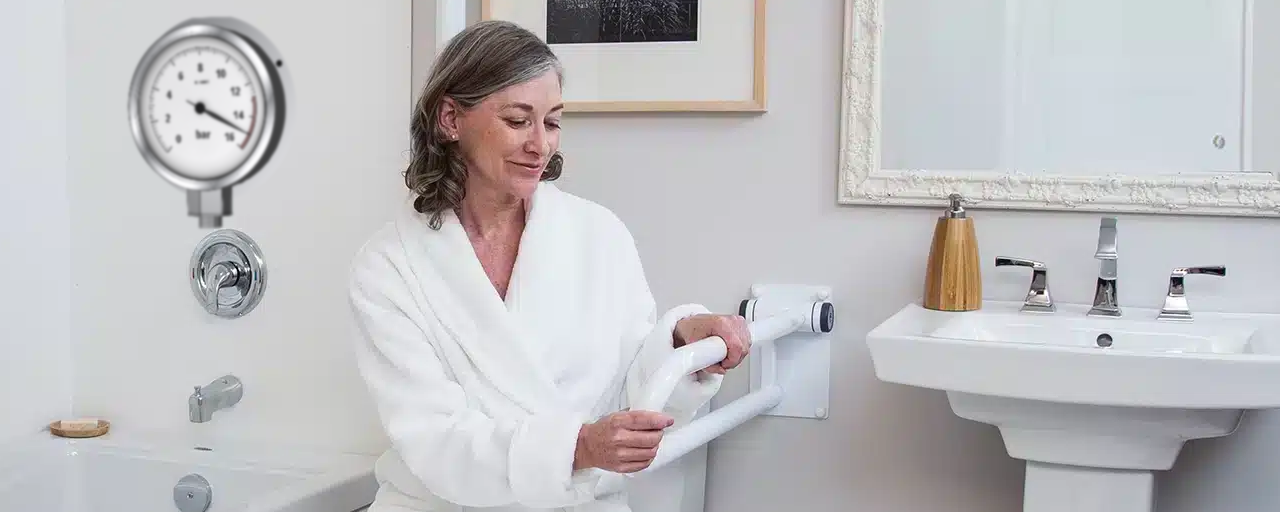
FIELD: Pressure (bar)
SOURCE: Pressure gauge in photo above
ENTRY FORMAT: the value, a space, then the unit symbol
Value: 15 bar
